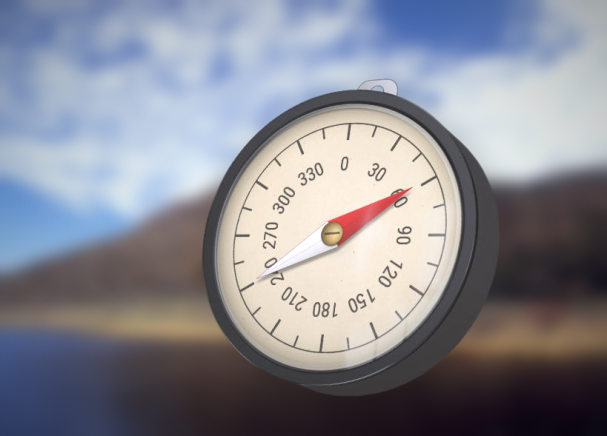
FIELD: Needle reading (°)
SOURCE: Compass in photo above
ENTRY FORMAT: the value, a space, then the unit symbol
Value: 60 °
